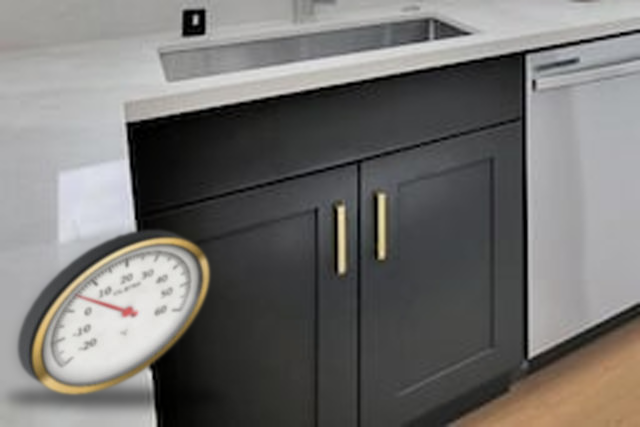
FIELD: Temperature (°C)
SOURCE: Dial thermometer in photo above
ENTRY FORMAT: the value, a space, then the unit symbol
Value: 5 °C
